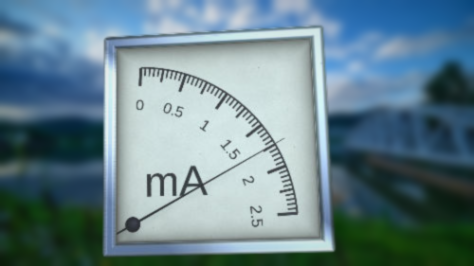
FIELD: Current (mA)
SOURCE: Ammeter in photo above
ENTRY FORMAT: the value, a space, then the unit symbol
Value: 1.75 mA
